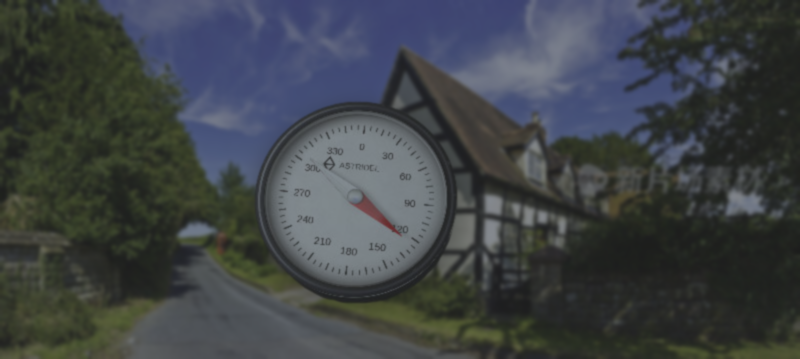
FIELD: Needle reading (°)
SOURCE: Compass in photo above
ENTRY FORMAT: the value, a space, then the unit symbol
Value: 125 °
